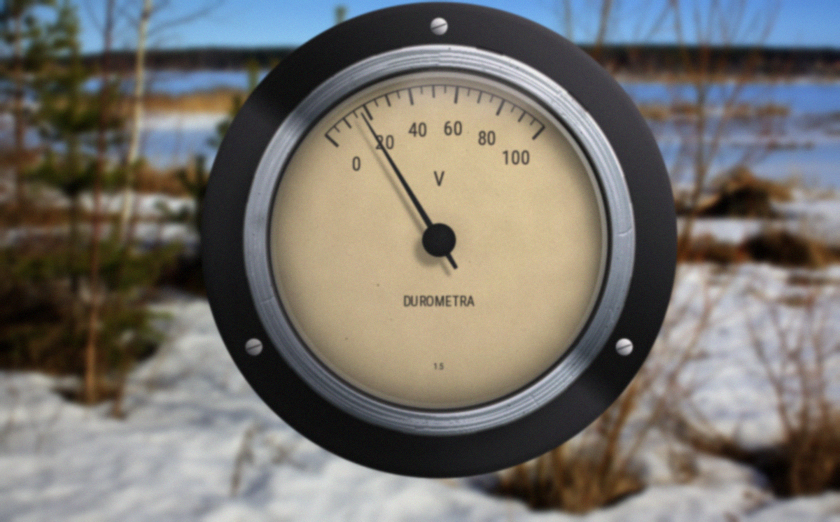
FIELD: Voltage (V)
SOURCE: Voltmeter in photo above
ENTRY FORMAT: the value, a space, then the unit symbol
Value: 17.5 V
